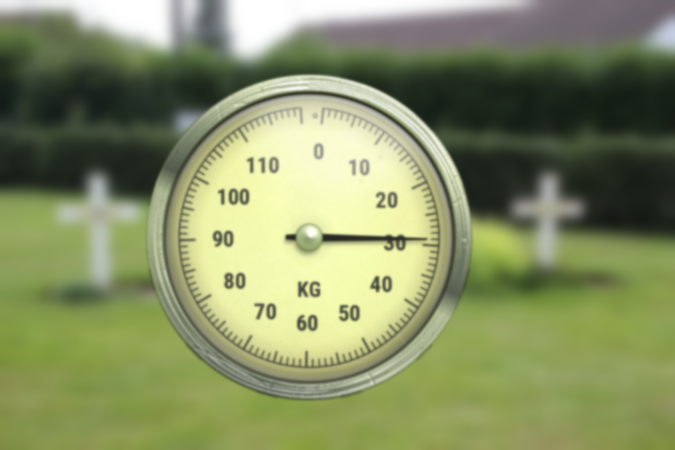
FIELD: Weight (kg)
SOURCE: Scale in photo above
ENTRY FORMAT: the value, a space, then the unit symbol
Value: 29 kg
